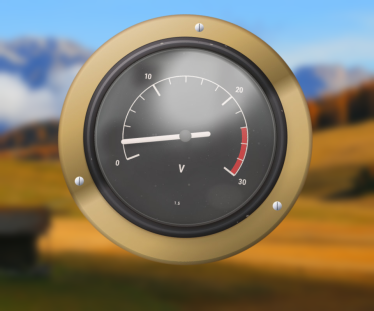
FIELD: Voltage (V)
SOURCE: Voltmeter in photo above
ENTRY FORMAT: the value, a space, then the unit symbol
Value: 2 V
